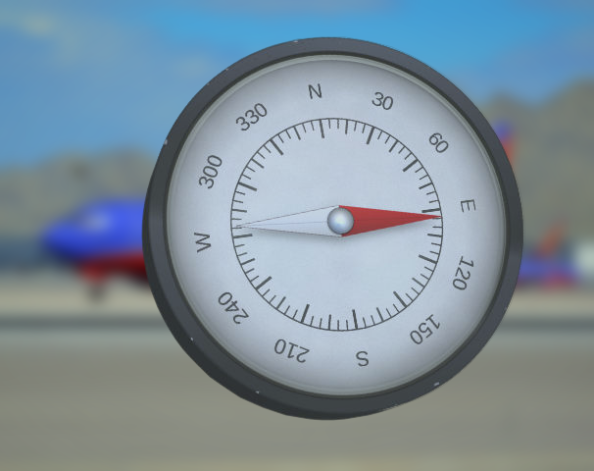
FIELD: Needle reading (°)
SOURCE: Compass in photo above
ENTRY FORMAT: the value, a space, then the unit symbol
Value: 95 °
